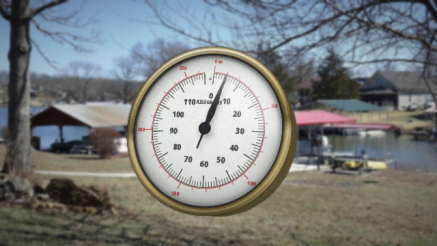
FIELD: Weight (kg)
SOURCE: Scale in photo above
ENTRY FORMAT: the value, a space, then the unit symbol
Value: 5 kg
